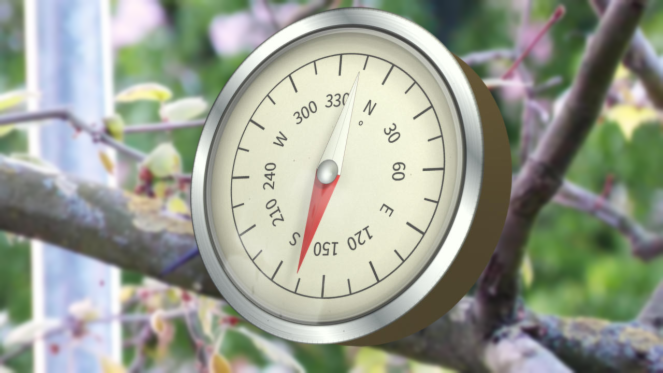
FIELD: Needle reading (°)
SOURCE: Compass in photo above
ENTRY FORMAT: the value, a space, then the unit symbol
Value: 165 °
